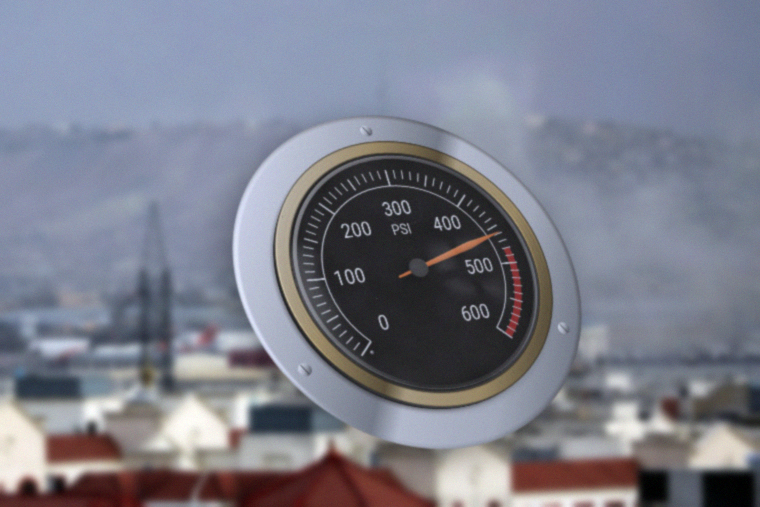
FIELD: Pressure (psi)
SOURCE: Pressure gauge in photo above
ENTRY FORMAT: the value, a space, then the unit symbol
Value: 460 psi
